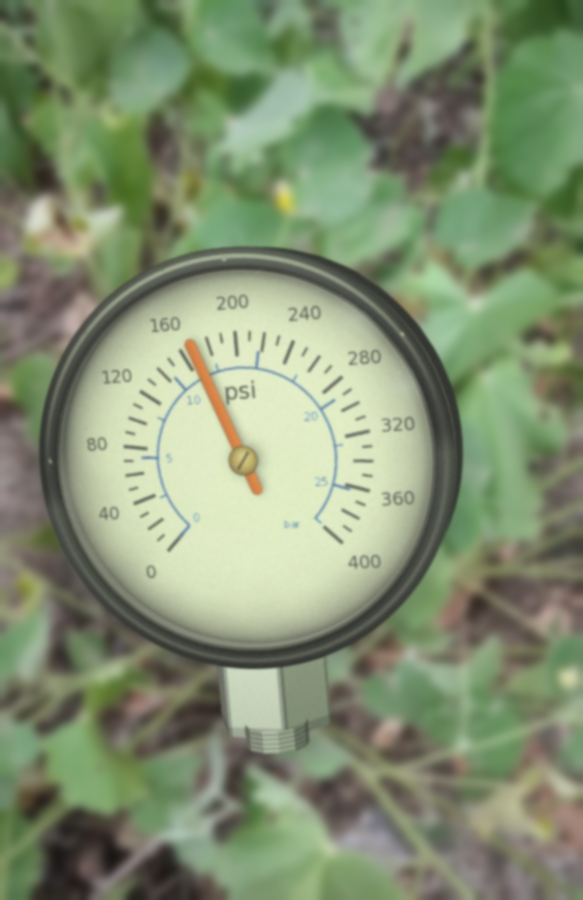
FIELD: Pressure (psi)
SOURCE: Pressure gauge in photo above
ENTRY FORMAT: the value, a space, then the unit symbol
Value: 170 psi
